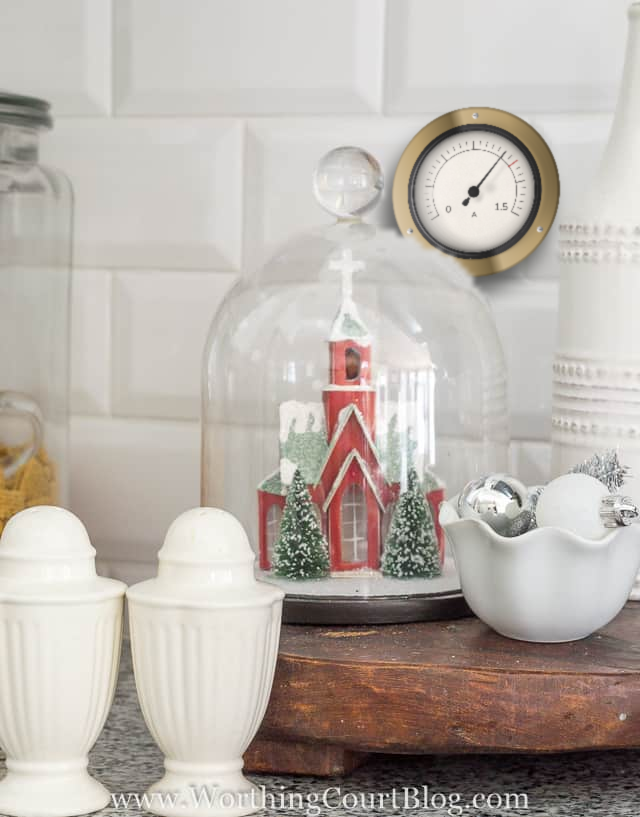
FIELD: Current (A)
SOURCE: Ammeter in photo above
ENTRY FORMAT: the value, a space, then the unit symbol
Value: 1 A
